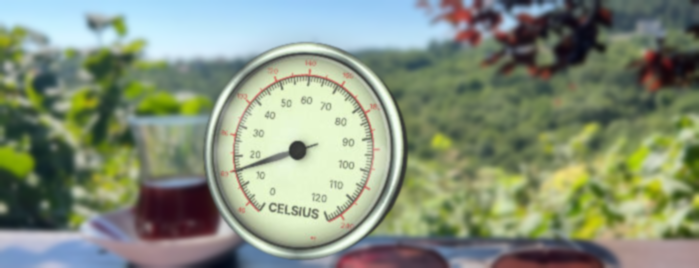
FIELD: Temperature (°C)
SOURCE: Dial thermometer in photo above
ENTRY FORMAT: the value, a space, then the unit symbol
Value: 15 °C
